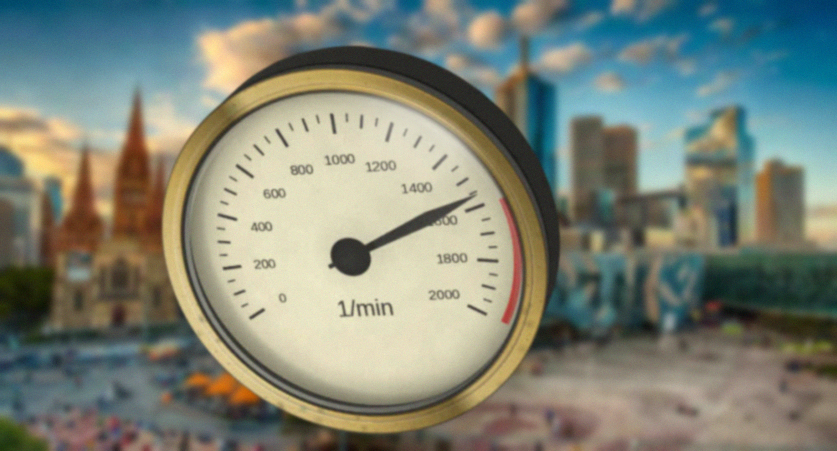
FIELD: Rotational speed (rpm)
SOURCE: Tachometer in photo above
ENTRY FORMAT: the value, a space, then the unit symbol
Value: 1550 rpm
